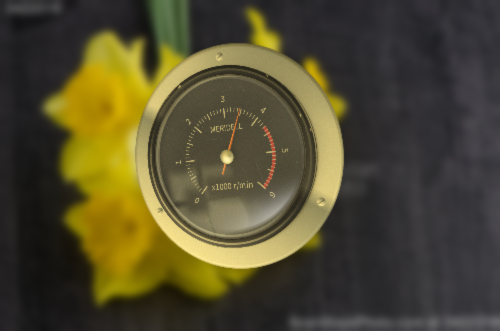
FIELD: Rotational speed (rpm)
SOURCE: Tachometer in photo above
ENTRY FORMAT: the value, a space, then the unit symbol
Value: 3500 rpm
